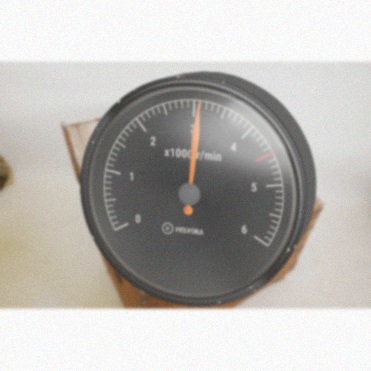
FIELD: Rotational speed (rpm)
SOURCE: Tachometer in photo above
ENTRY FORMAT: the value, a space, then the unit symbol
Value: 3100 rpm
